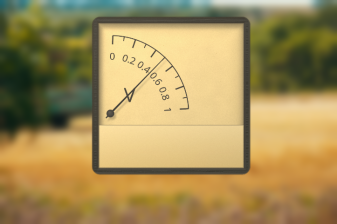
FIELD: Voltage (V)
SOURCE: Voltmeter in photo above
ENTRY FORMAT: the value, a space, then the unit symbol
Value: 0.5 V
